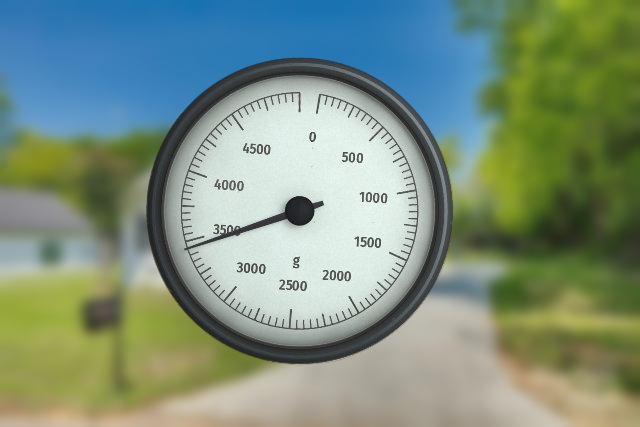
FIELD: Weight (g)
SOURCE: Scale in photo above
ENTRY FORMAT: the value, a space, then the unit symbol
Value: 3450 g
